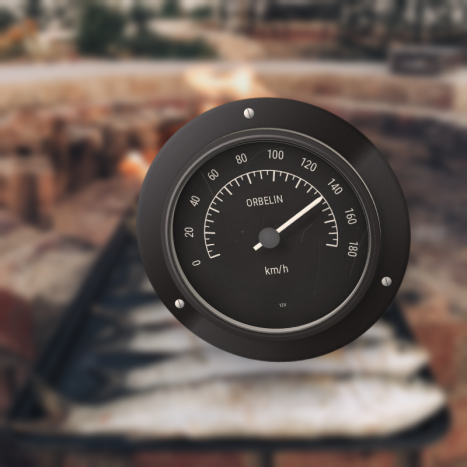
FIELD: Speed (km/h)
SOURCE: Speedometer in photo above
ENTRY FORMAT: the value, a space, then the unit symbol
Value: 140 km/h
